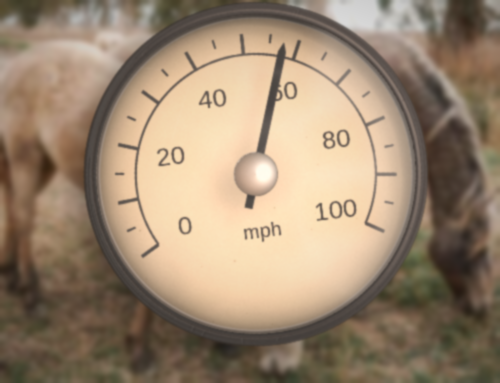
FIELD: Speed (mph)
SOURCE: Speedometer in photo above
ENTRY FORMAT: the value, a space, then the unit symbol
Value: 57.5 mph
